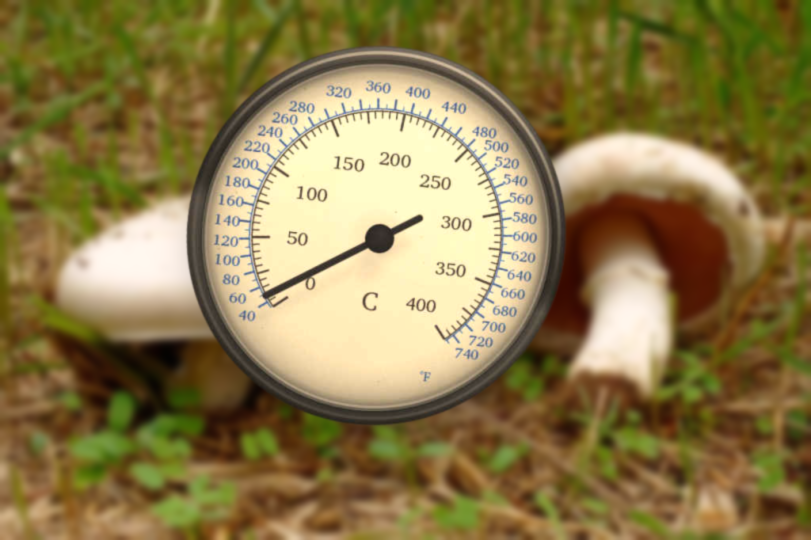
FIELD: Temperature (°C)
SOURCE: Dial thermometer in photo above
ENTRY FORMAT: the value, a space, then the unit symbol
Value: 10 °C
